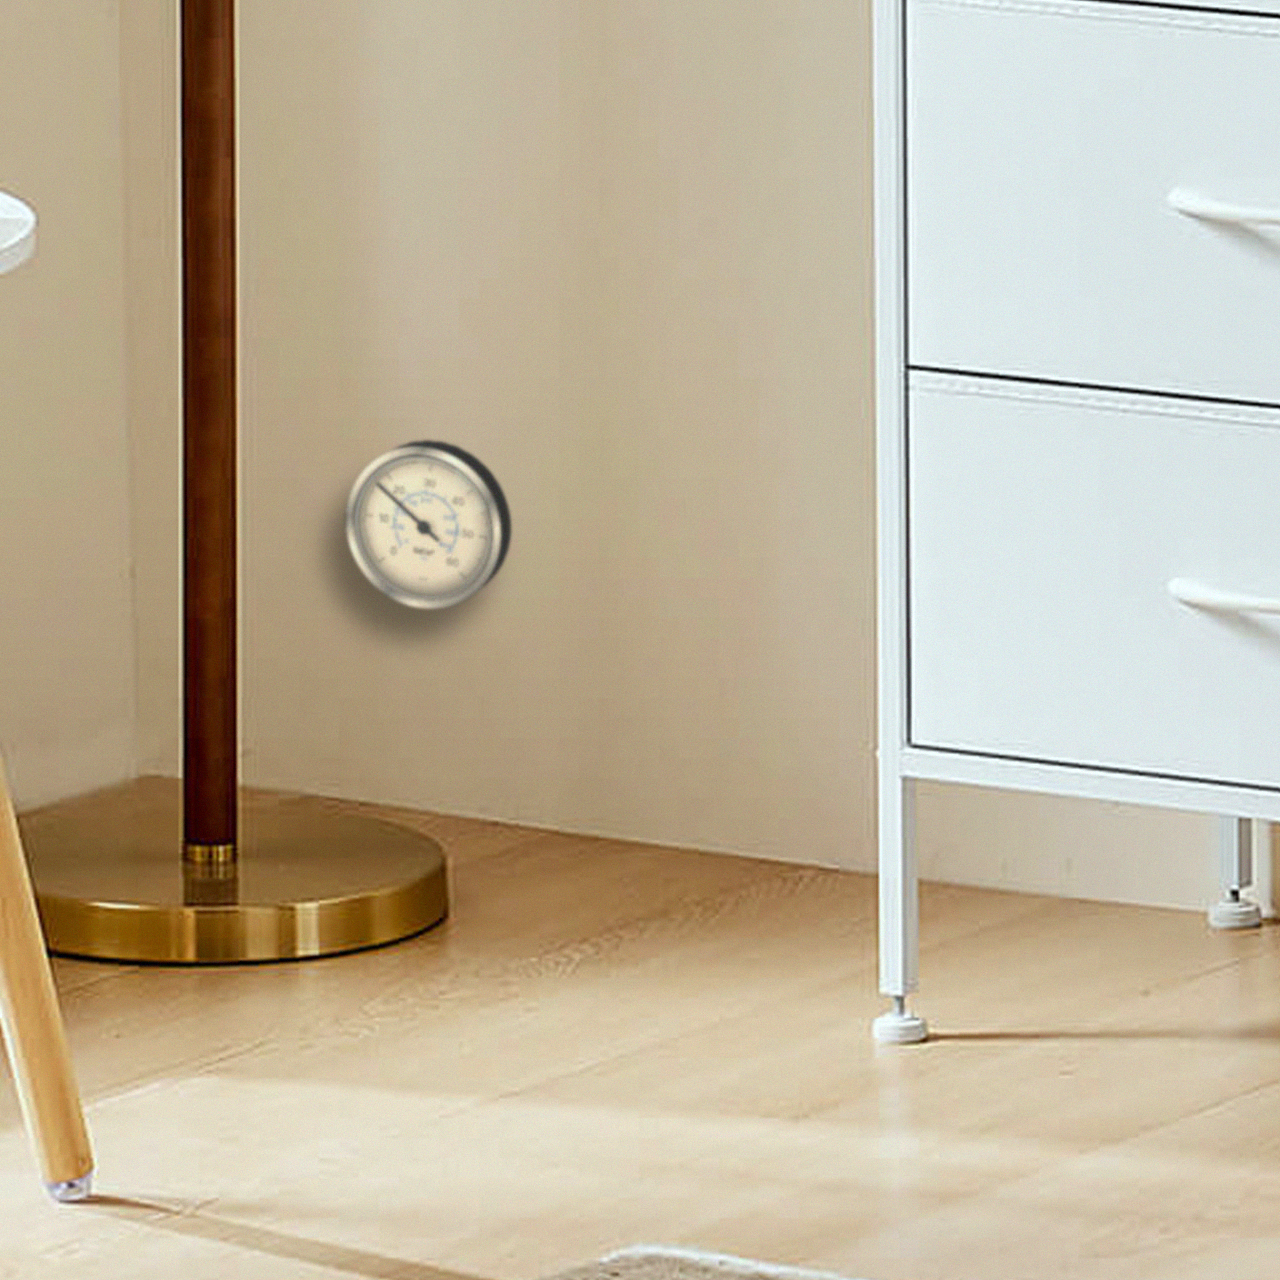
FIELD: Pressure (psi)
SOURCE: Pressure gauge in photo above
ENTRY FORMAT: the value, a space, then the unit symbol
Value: 17.5 psi
